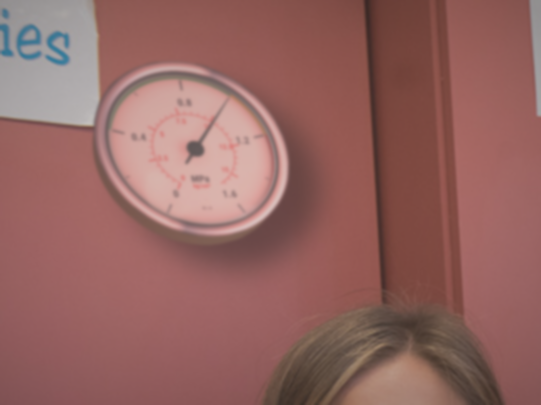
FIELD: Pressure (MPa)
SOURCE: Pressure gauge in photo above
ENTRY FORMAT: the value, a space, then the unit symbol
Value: 1 MPa
